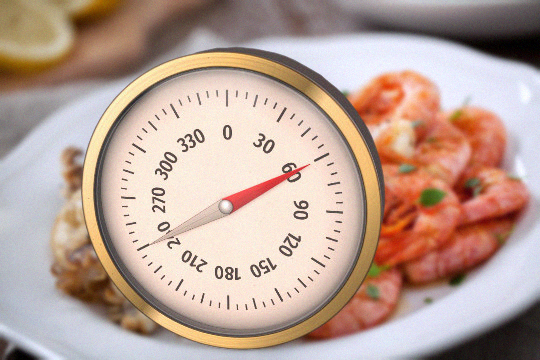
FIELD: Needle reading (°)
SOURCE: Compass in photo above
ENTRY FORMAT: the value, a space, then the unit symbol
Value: 60 °
